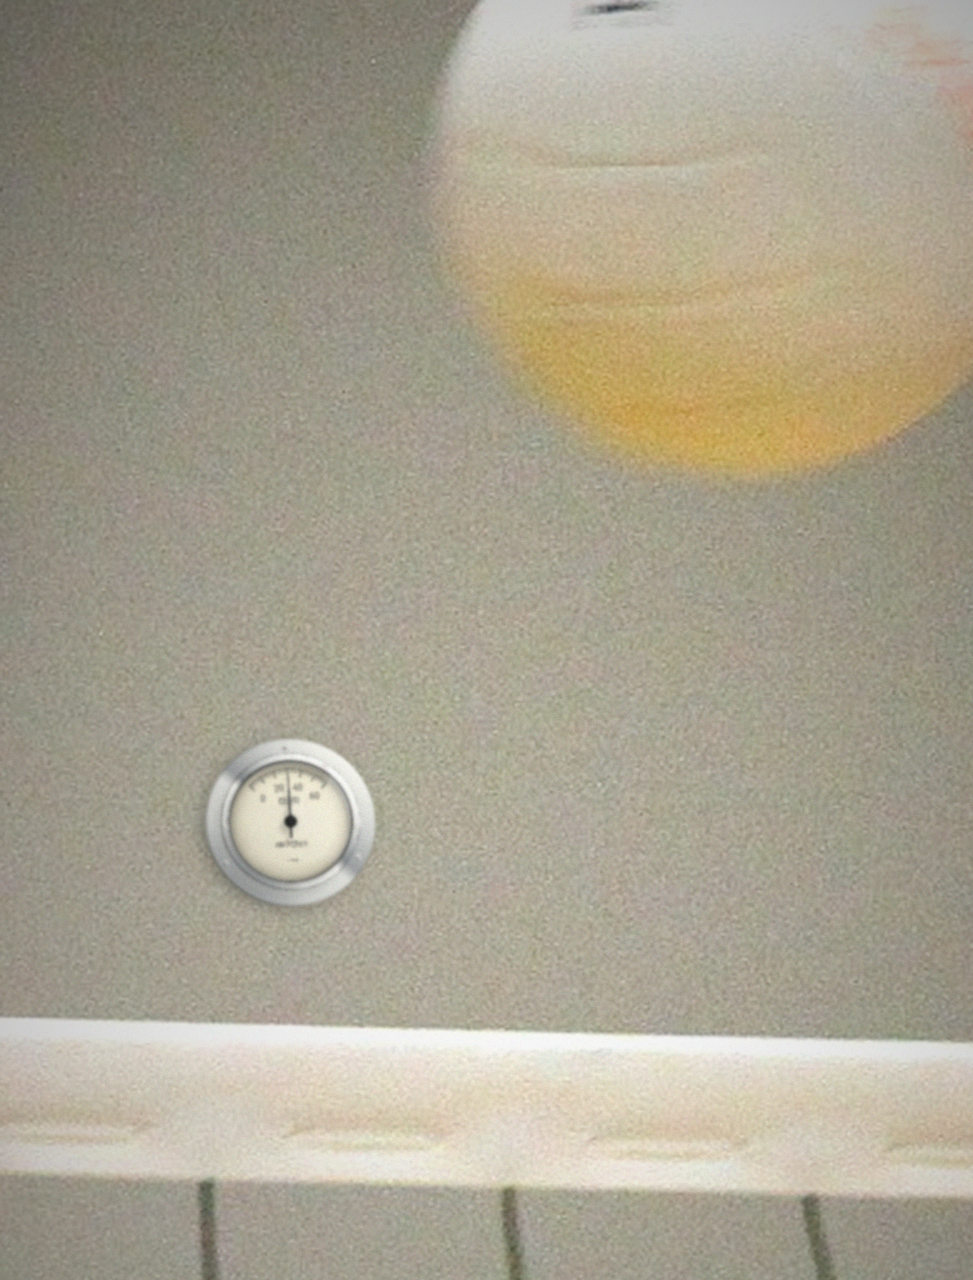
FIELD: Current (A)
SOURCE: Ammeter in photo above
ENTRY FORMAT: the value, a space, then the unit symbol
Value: 30 A
